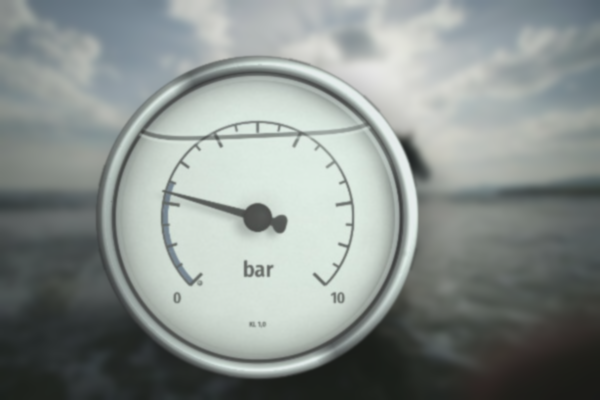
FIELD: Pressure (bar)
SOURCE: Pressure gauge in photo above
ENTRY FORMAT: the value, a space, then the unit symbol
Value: 2.25 bar
